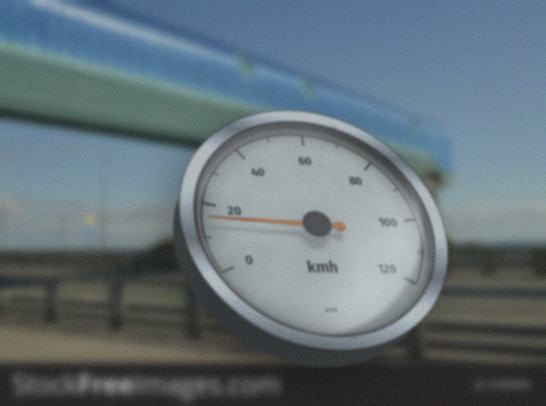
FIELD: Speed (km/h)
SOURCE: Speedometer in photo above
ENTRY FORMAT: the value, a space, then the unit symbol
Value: 15 km/h
